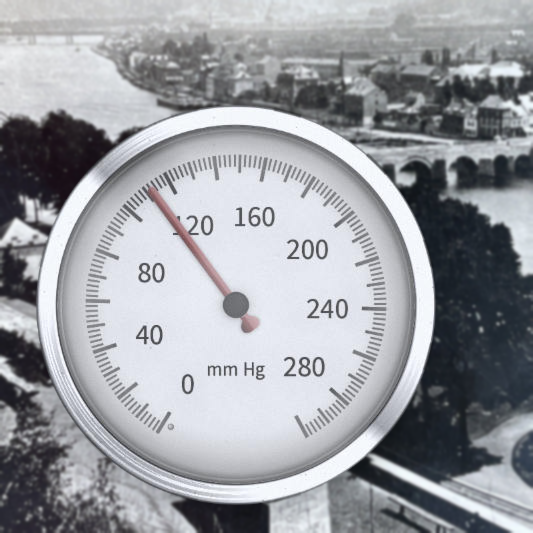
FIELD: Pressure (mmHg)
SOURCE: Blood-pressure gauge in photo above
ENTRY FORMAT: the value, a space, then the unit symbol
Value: 112 mmHg
